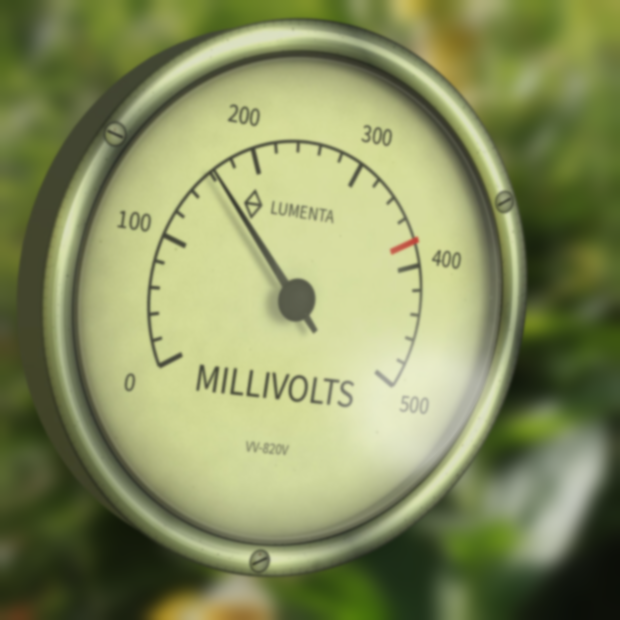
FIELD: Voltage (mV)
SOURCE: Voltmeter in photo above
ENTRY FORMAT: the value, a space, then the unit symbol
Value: 160 mV
